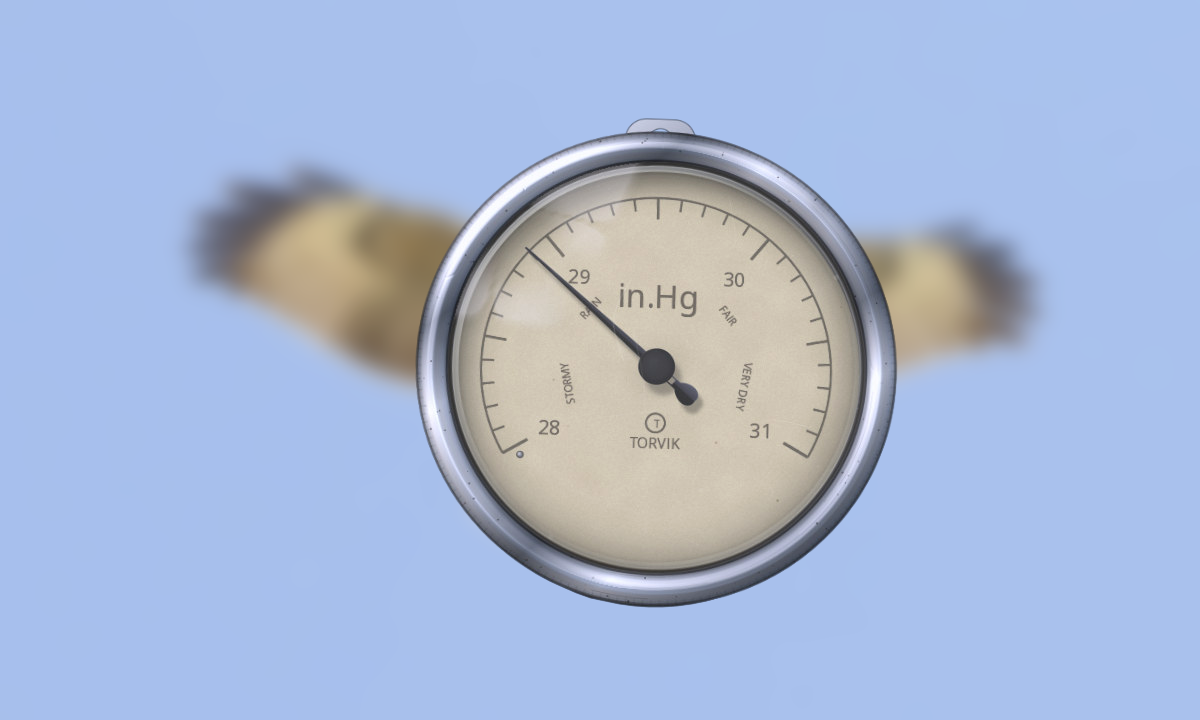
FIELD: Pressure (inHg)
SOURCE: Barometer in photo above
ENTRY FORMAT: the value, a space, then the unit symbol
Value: 28.9 inHg
